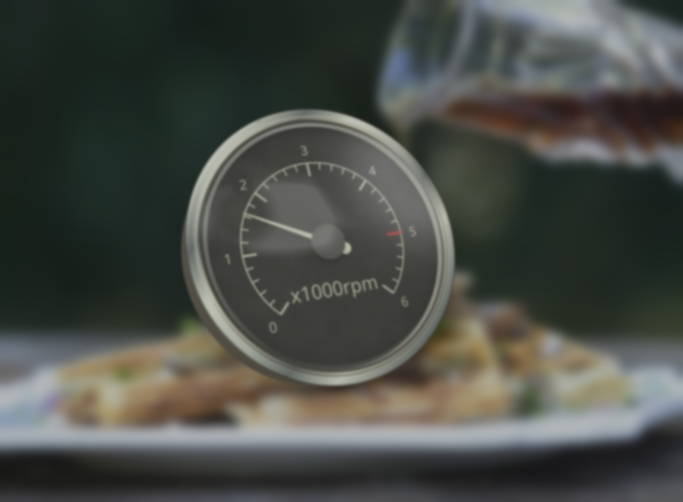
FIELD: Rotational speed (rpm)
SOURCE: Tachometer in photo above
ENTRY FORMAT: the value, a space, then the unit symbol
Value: 1600 rpm
